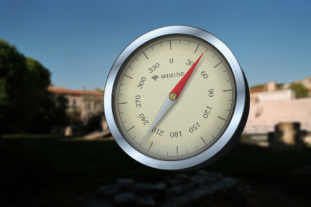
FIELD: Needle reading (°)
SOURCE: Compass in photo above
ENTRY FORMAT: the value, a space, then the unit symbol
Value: 40 °
